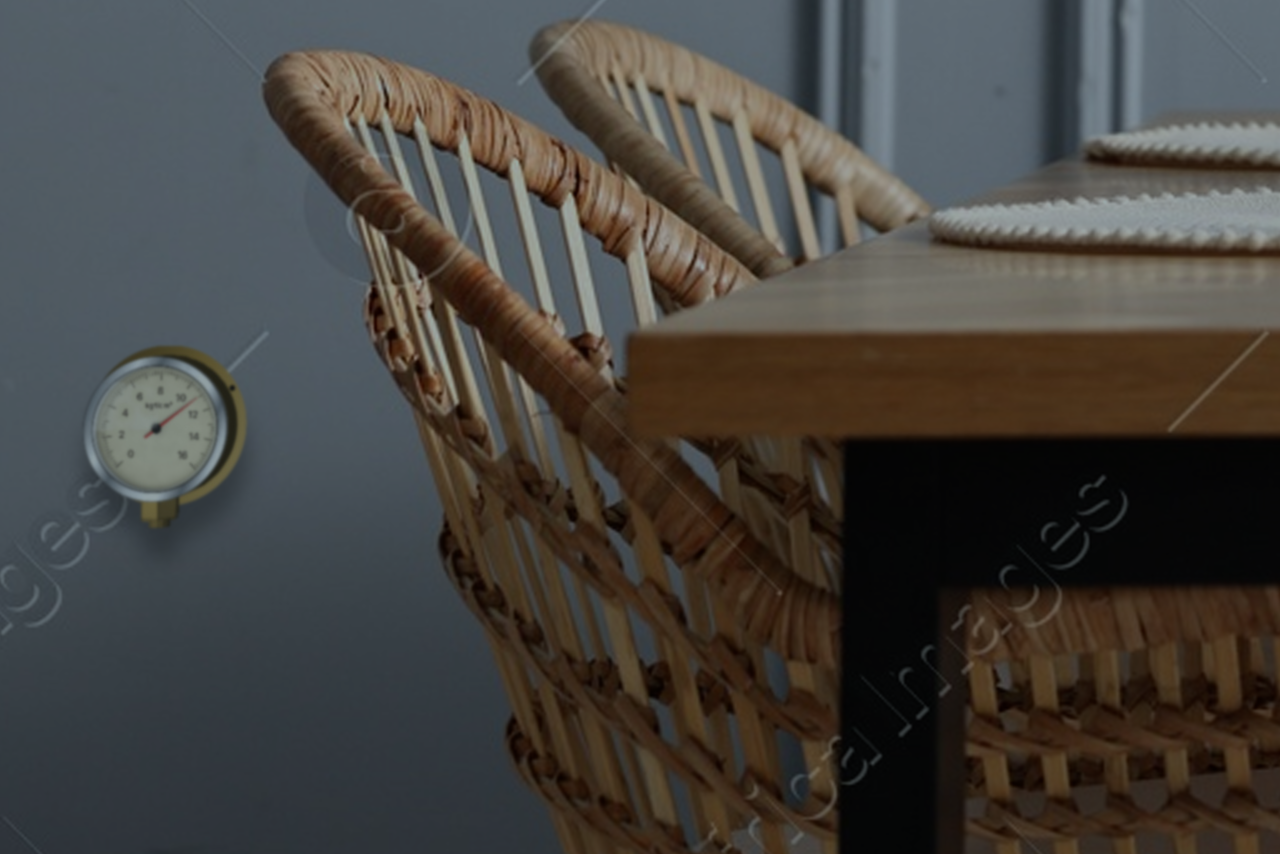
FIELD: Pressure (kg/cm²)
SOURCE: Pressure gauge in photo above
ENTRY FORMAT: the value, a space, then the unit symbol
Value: 11 kg/cm²
